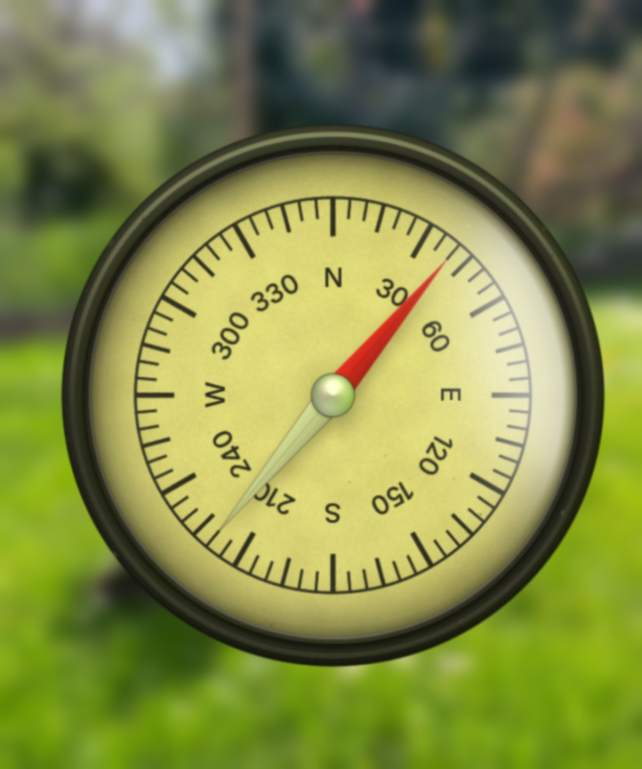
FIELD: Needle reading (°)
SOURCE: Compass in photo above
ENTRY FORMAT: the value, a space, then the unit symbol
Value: 40 °
